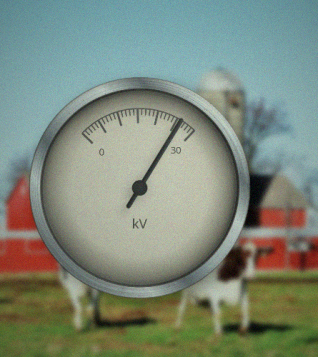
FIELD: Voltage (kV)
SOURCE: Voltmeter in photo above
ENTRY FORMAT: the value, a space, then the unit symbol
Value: 26 kV
